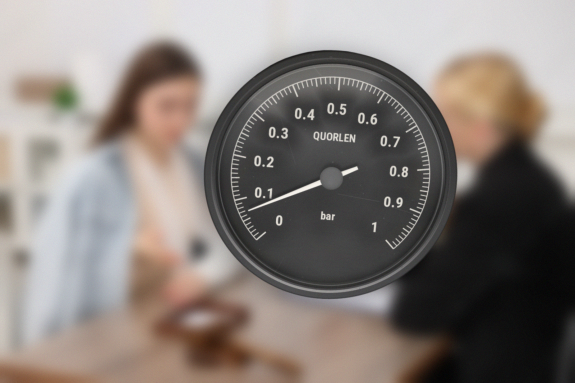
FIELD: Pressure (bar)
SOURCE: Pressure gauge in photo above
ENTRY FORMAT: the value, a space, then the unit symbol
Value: 0.07 bar
